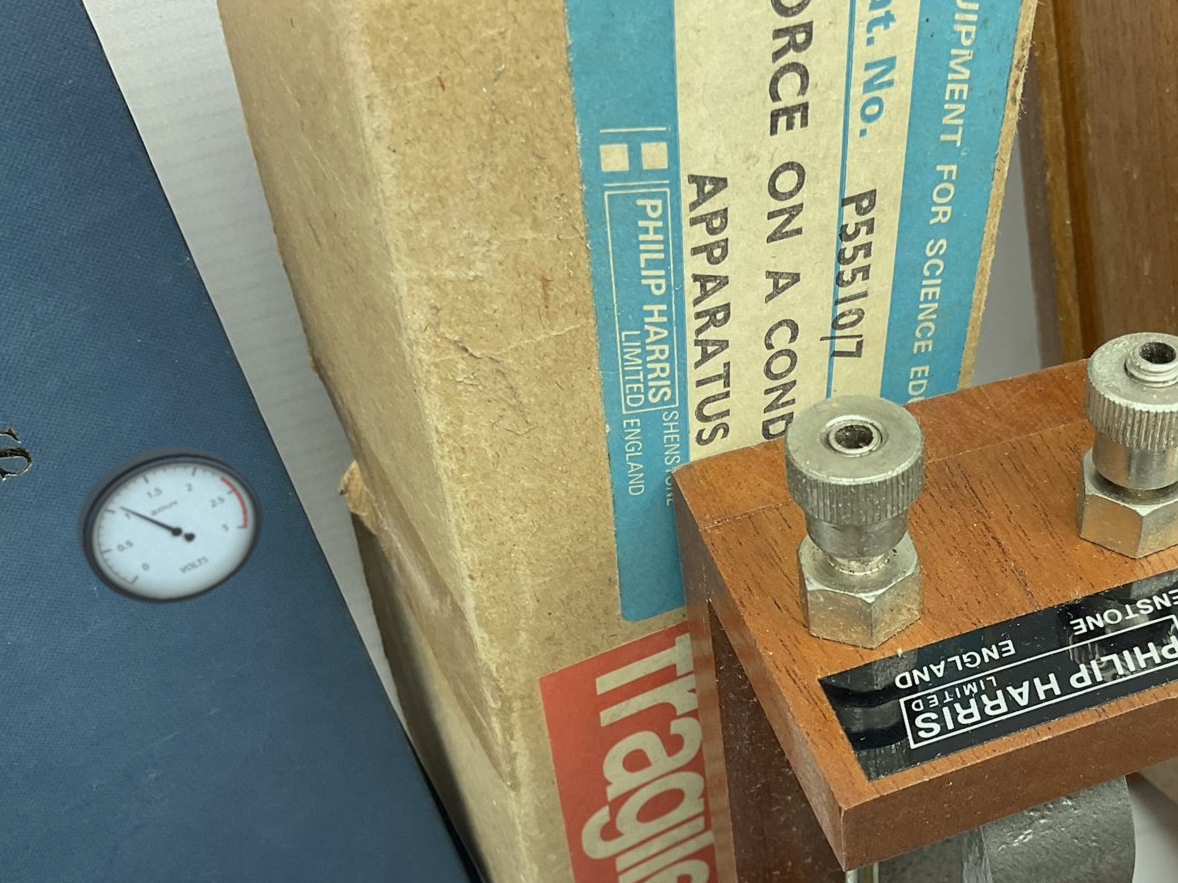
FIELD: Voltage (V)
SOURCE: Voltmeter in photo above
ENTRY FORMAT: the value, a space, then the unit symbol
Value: 1.1 V
